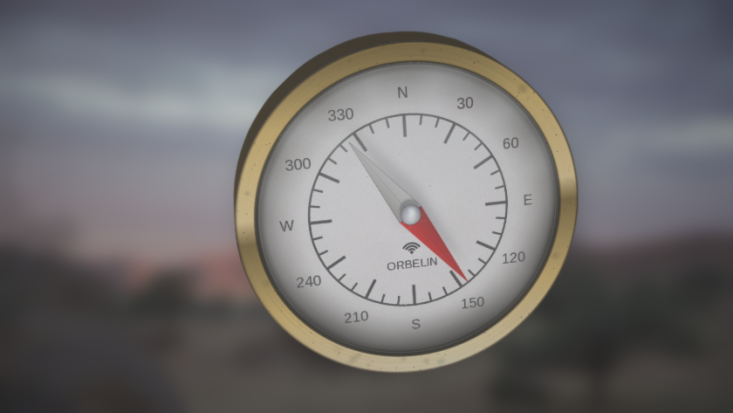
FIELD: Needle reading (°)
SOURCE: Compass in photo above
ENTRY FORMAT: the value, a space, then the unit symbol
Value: 145 °
